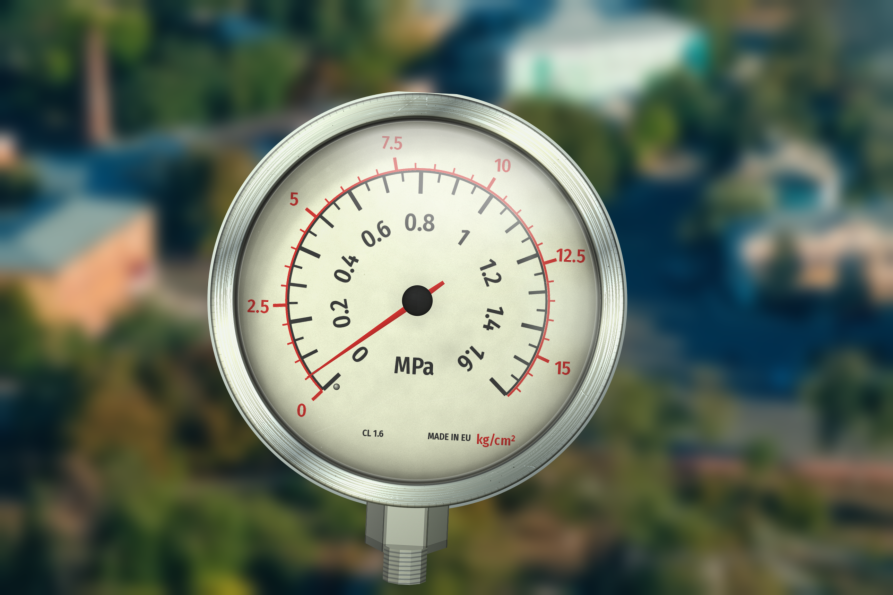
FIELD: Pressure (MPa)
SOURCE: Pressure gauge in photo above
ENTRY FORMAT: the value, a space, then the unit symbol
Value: 0.05 MPa
